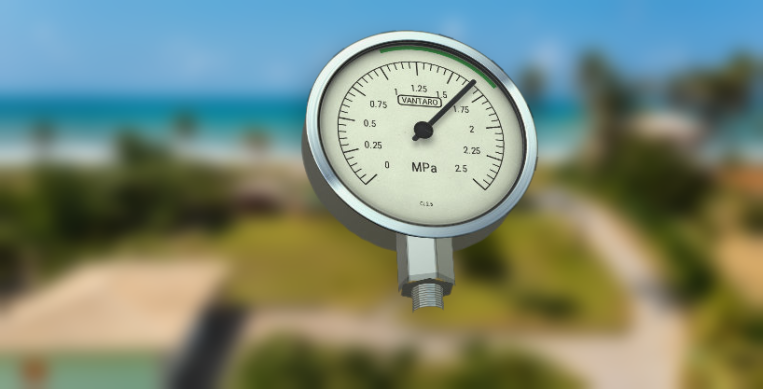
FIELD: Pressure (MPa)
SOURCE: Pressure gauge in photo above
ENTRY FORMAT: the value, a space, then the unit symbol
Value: 1.65 MPa
